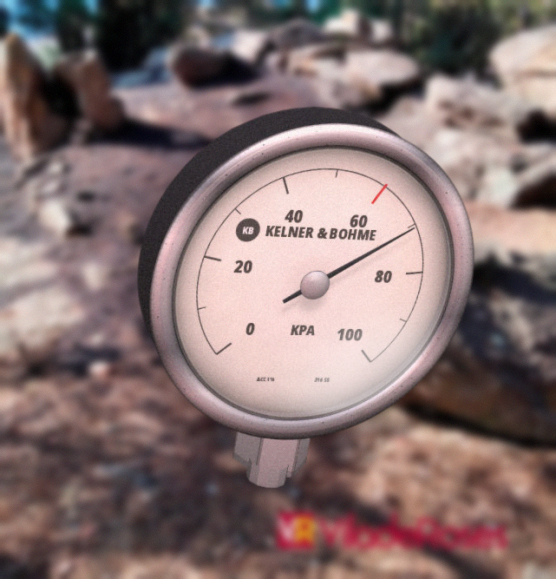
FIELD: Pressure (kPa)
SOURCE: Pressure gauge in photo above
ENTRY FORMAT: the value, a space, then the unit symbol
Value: 70 kPa
